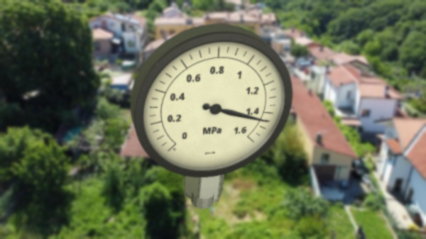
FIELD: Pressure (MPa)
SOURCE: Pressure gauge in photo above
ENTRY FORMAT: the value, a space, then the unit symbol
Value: 1.45 MPa
